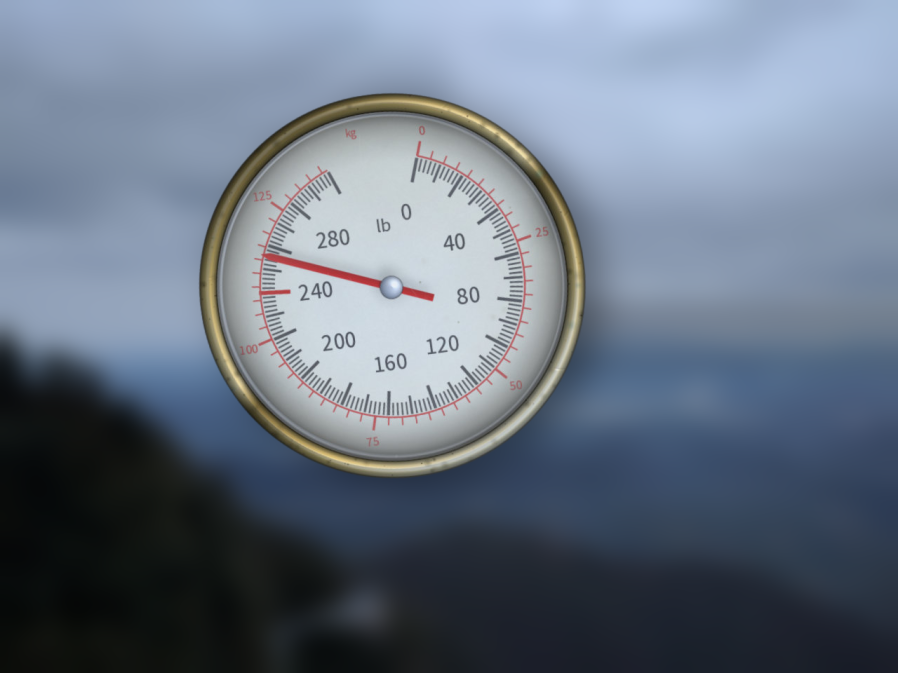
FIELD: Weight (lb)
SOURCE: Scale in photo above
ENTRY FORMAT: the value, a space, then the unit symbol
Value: 256 lb
